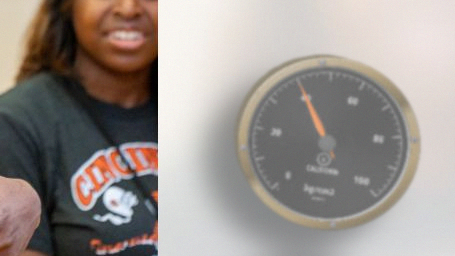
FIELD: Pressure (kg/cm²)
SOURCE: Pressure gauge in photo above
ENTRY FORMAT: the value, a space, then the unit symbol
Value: 40 kg/cm²
